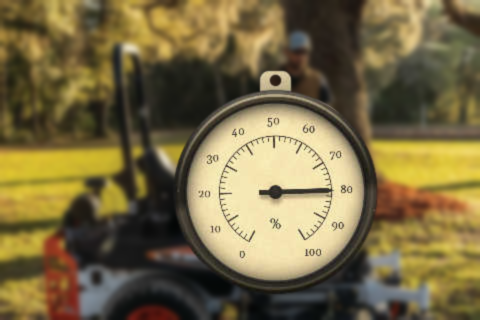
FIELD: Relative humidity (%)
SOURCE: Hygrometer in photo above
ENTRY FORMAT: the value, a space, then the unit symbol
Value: 80 %
